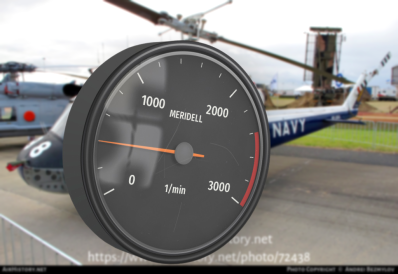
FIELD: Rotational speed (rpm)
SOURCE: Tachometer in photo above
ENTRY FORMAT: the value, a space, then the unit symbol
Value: 400 rpm
